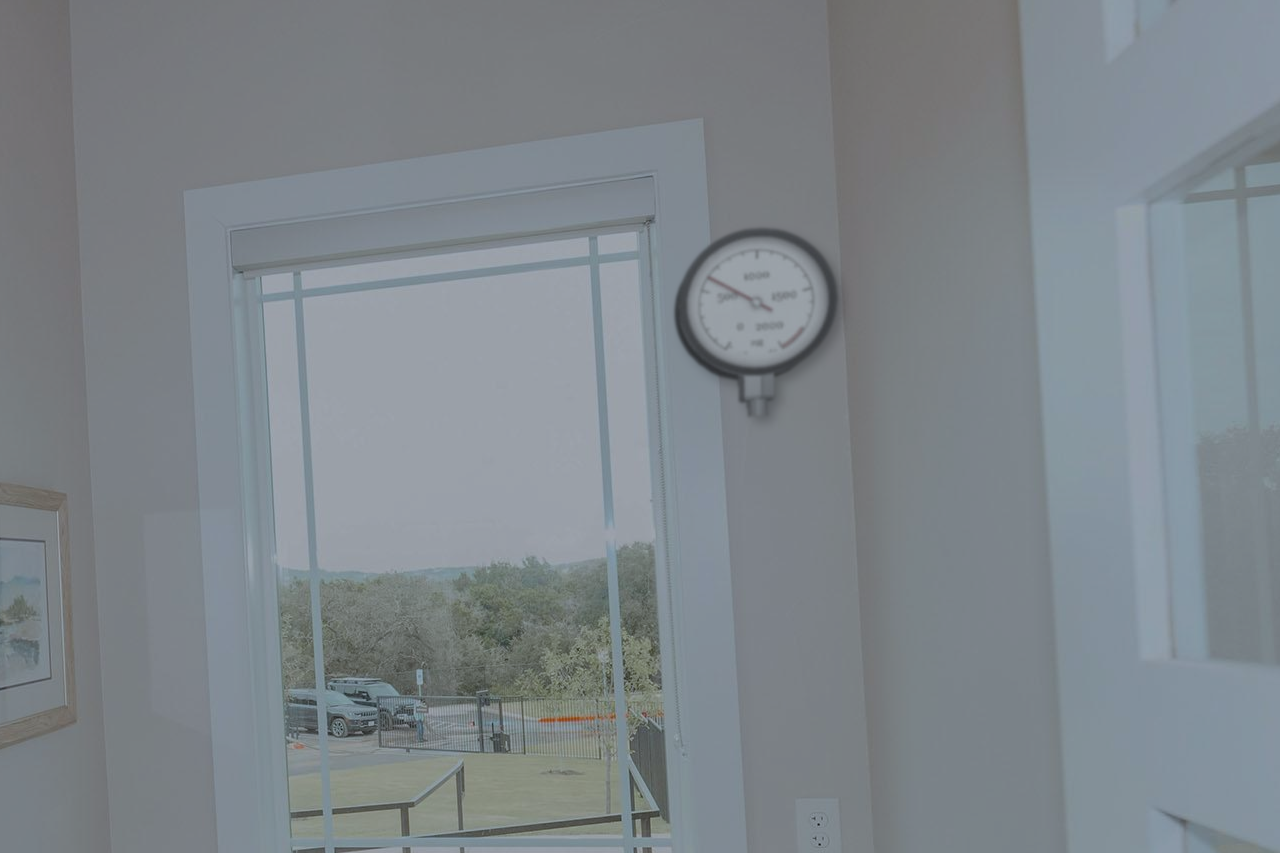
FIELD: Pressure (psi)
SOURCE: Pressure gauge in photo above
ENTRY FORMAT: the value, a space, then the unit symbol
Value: 600 psi
